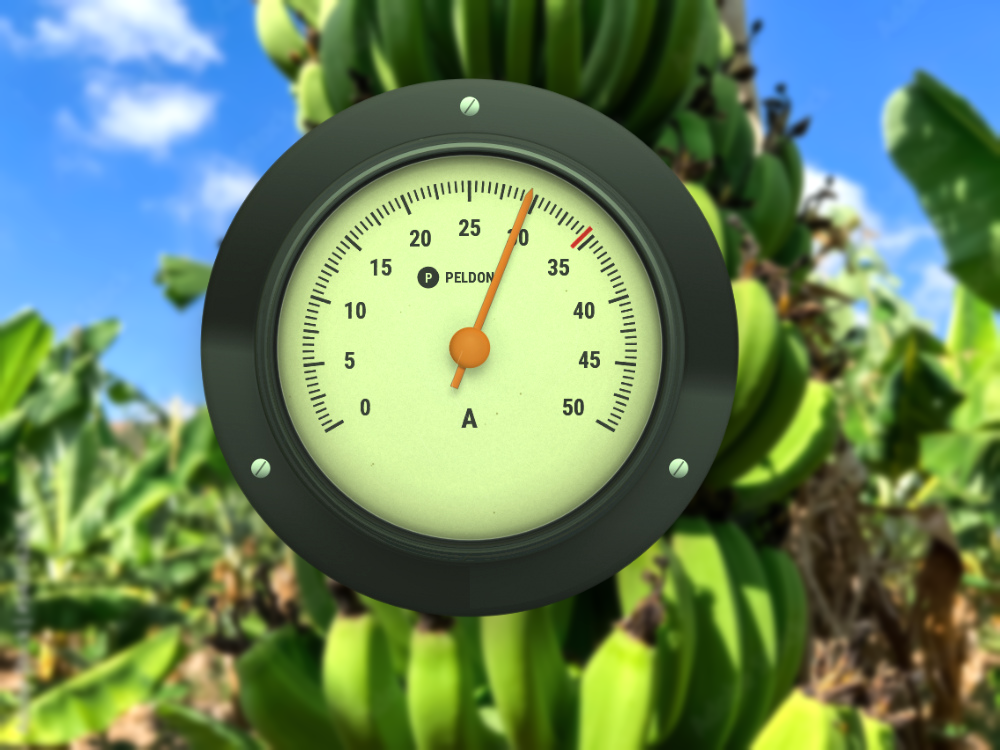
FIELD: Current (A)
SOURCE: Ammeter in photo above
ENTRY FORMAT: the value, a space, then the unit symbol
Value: 29.5 A
